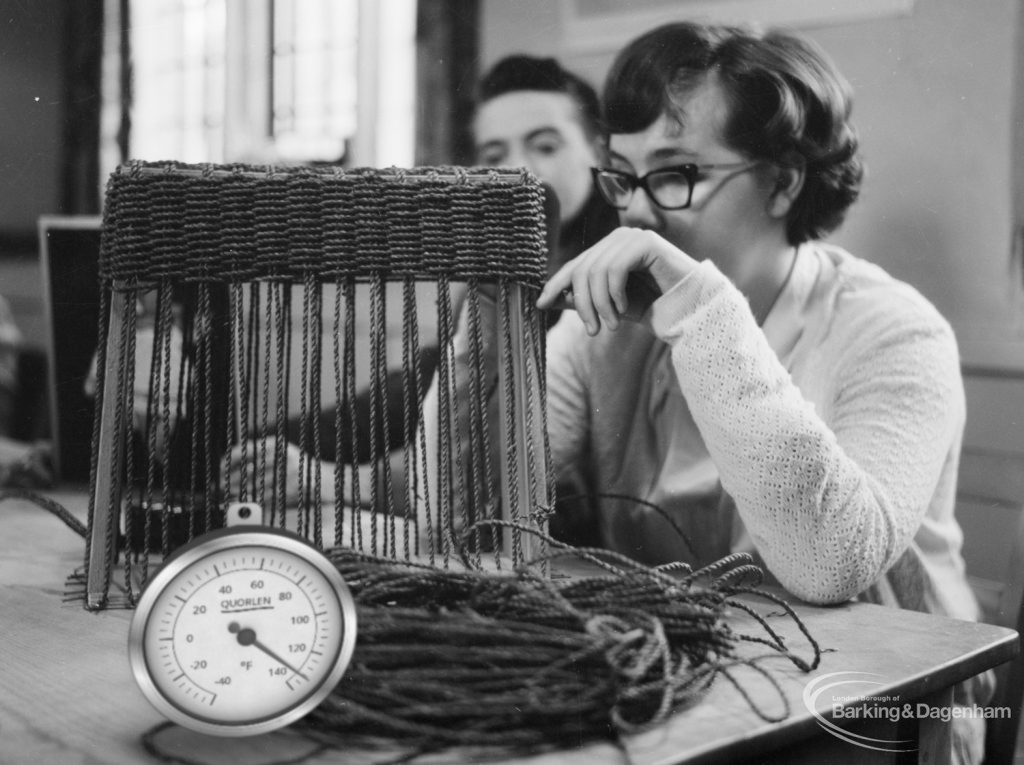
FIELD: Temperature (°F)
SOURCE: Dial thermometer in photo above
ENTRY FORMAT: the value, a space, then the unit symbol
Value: 132 °F
